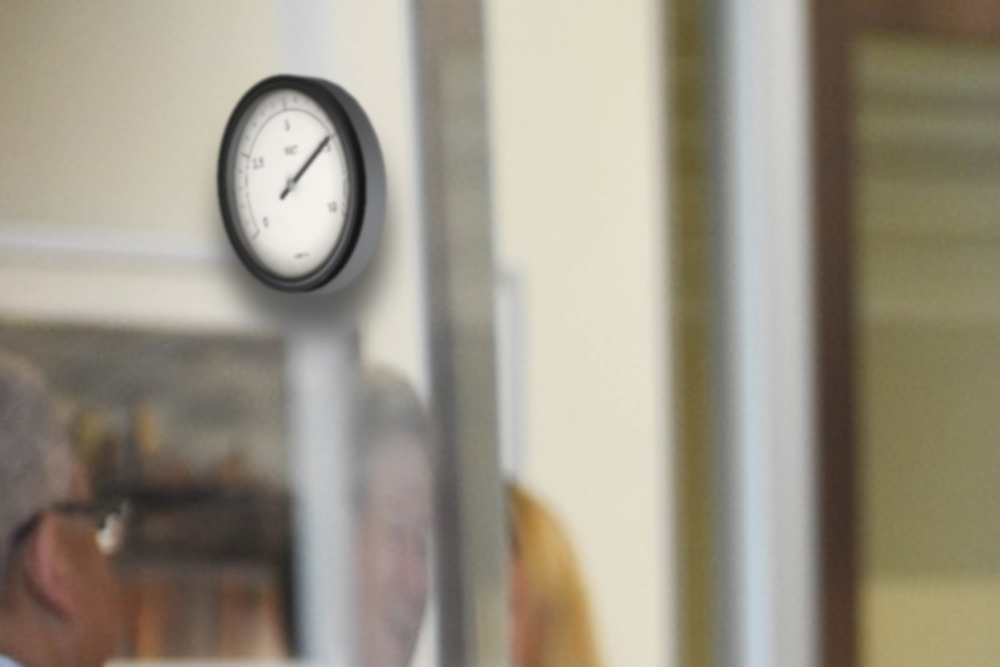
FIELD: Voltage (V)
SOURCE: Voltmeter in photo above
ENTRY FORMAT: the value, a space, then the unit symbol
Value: 7.5 V
